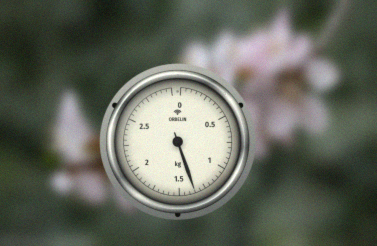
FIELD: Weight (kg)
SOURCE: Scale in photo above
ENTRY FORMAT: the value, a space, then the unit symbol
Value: 1.35 kg
